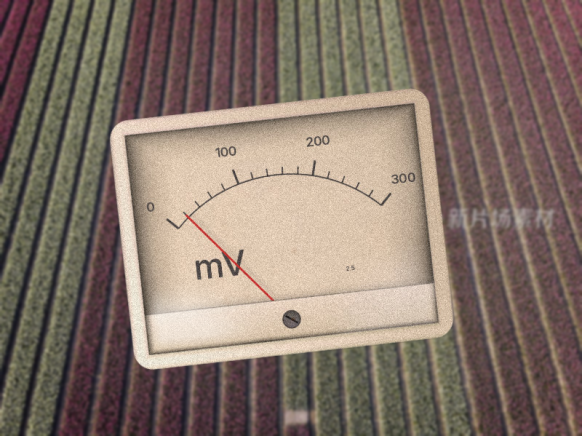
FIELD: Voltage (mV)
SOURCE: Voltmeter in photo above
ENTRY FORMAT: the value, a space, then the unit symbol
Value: 20 mV
